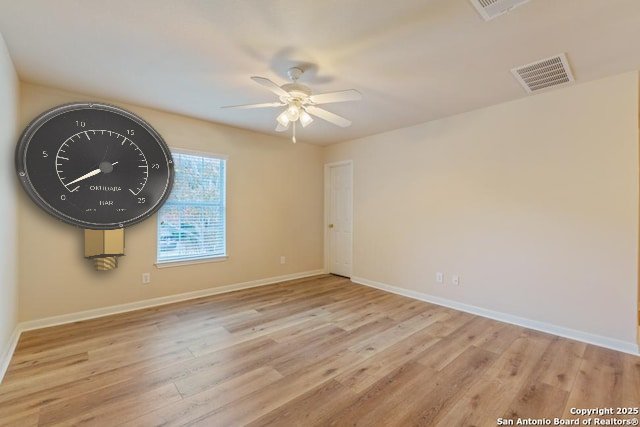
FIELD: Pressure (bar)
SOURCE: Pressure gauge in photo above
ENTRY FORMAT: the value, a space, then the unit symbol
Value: 1 bar
